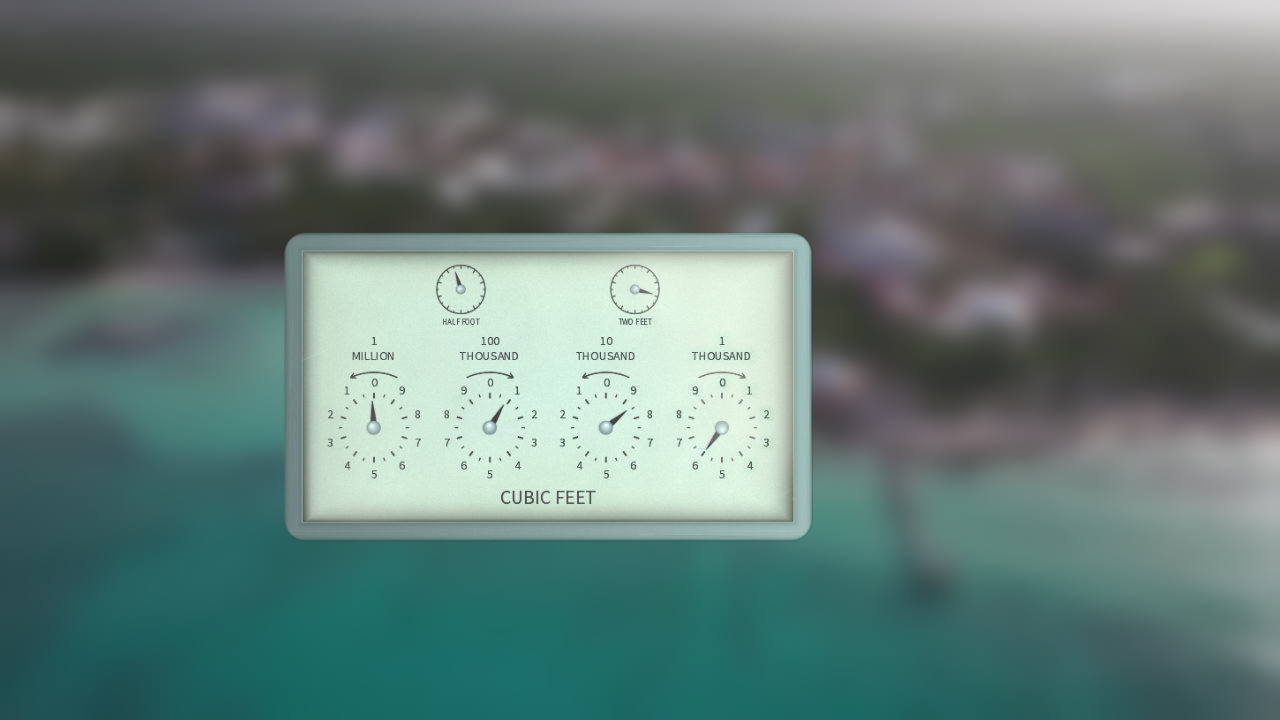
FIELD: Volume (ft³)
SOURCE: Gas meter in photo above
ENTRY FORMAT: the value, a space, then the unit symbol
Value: 8600 ft³
